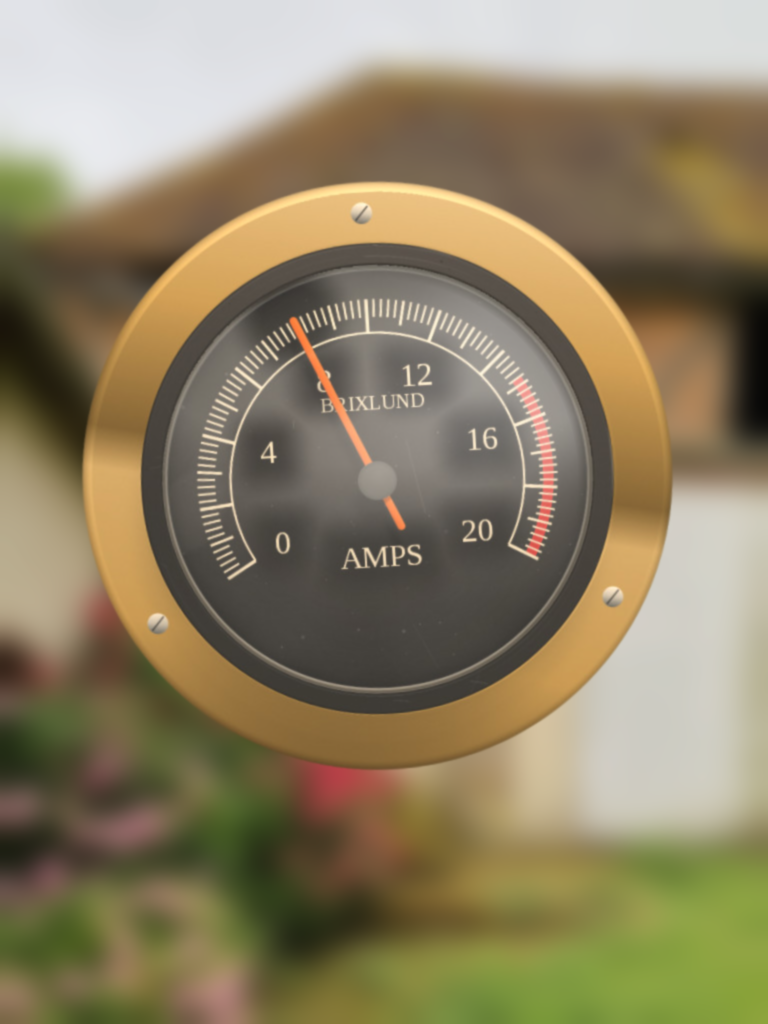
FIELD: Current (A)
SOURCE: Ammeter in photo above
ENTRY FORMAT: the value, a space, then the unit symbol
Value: 8 A
